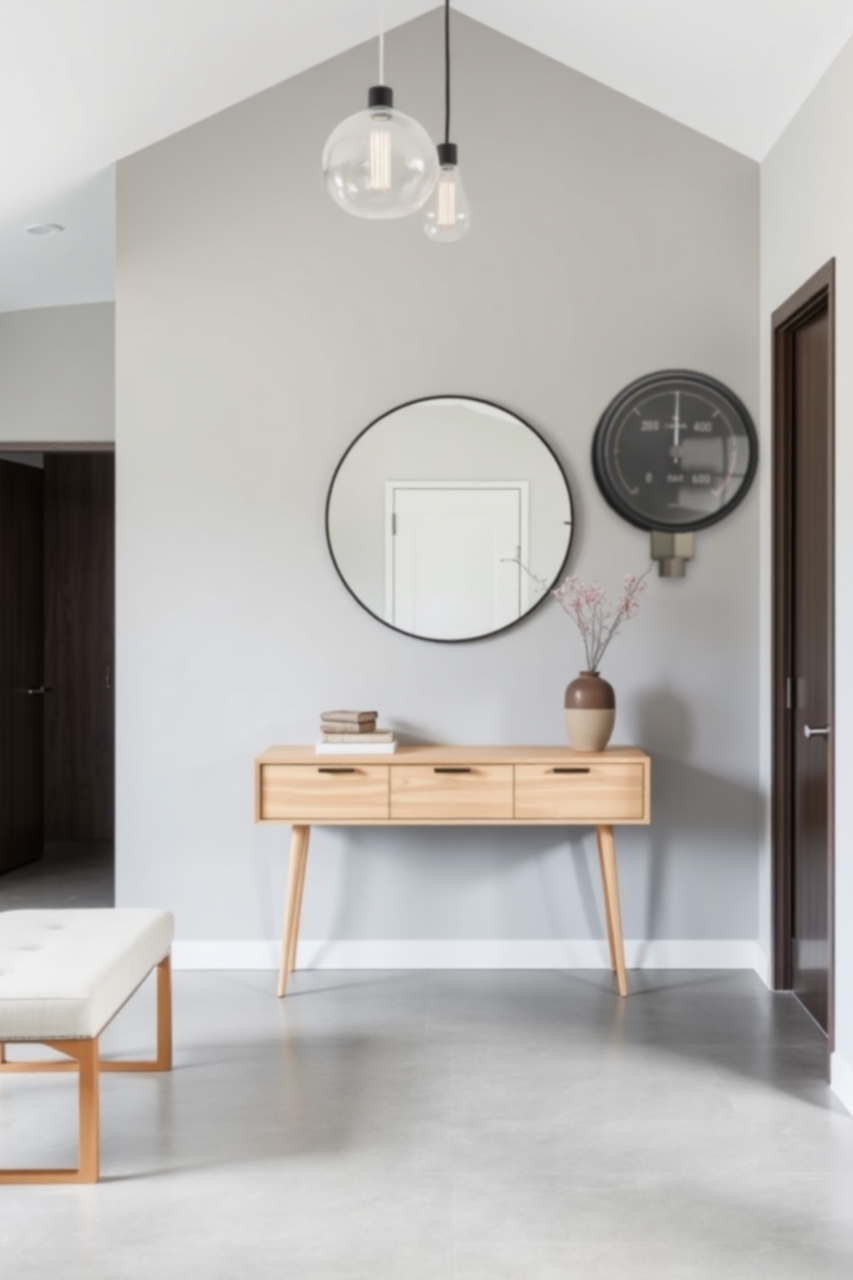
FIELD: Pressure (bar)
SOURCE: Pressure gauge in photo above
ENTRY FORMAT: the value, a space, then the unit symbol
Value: 300 bar
